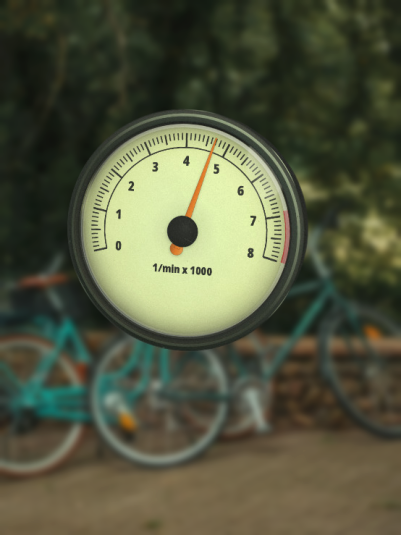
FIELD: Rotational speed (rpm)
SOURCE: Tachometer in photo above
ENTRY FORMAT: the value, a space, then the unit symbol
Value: 4700 rpm
